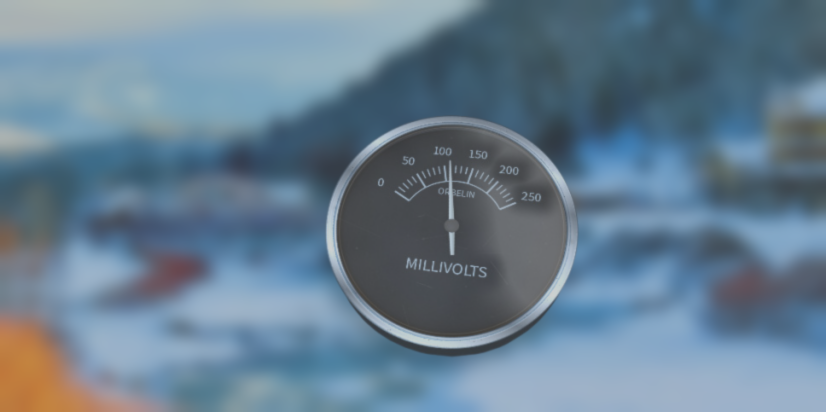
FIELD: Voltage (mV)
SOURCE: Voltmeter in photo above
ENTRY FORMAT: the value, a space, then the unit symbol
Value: 110 mV
